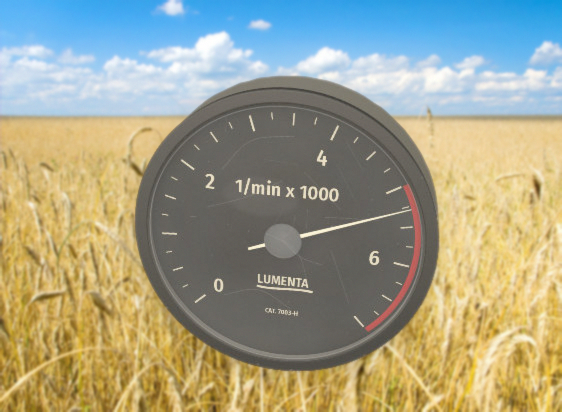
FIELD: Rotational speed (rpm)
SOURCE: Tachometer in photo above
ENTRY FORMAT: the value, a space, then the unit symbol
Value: 5250 rpm
